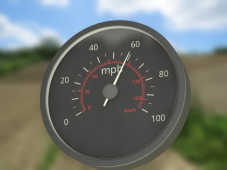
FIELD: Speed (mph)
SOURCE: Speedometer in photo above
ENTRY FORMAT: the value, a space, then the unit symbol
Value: 60 mph
